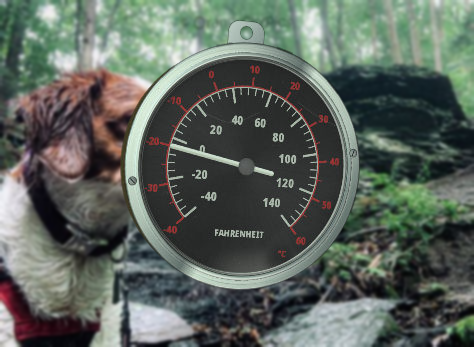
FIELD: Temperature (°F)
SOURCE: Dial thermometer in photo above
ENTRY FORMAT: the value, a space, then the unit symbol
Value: -4 °F
